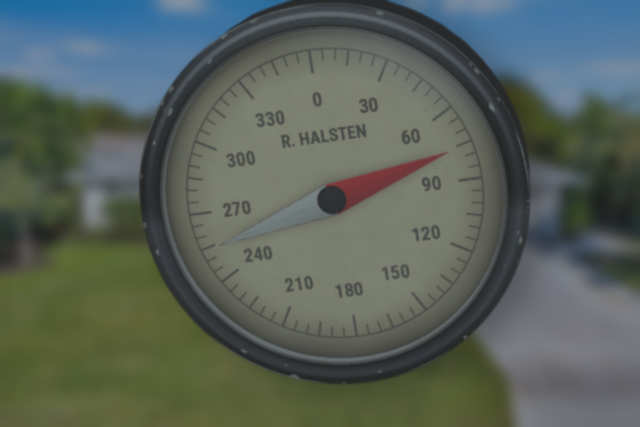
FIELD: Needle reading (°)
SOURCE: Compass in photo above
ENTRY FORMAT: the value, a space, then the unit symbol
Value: 75 °
